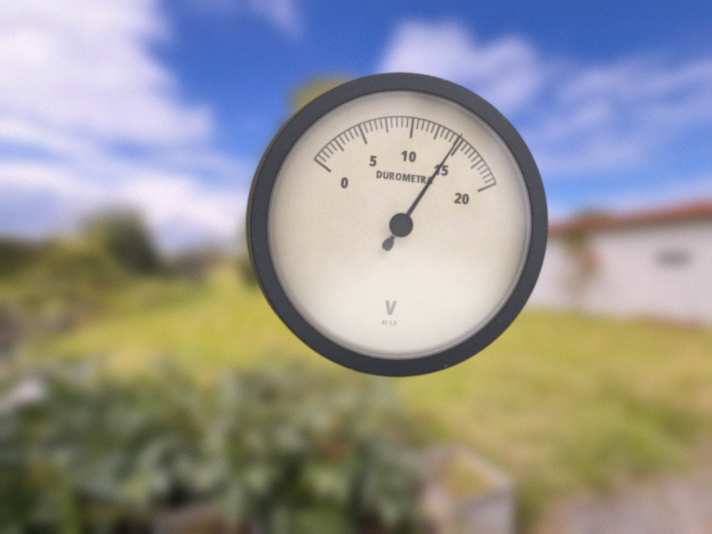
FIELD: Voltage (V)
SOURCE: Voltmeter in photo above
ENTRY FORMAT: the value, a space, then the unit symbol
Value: 14.5 V
